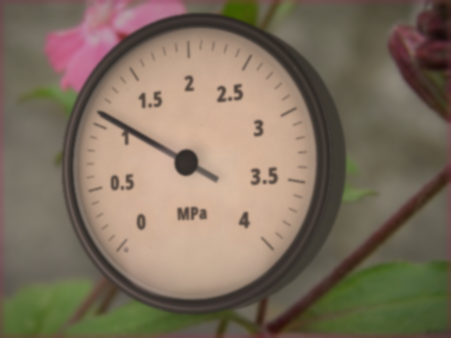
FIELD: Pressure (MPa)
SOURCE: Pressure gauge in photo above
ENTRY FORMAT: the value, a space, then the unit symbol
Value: 1.1 MPa
